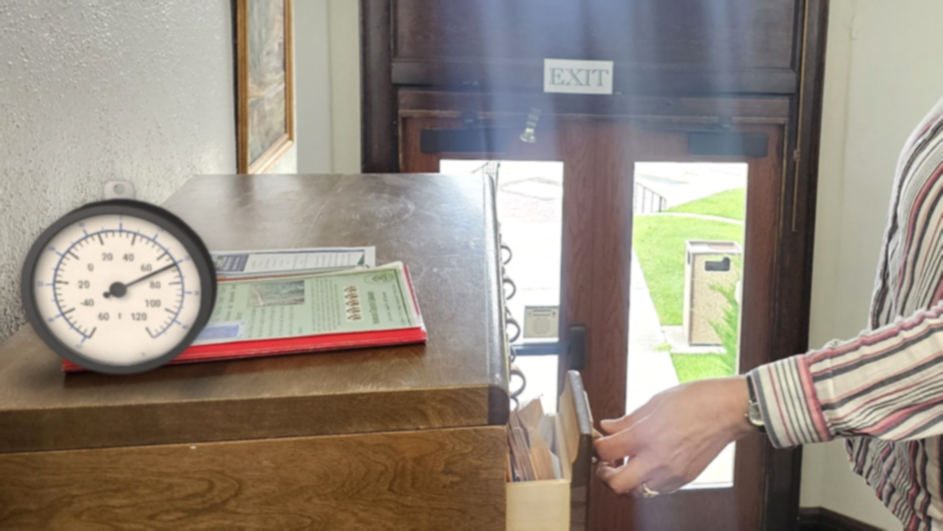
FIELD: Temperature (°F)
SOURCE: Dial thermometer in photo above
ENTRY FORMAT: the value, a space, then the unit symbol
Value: 68 °F
